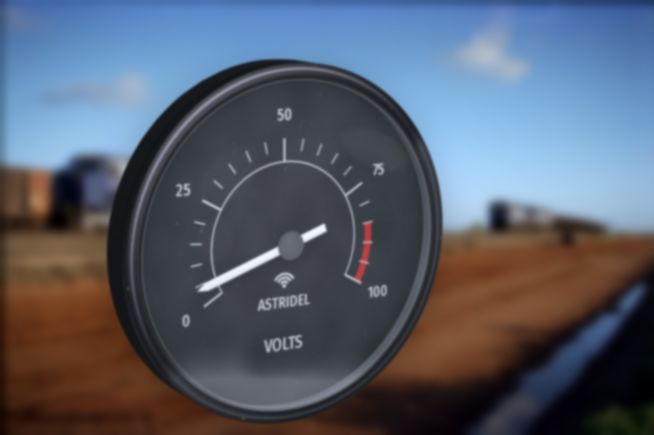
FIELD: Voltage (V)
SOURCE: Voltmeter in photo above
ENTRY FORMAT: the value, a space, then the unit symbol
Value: 5 V
